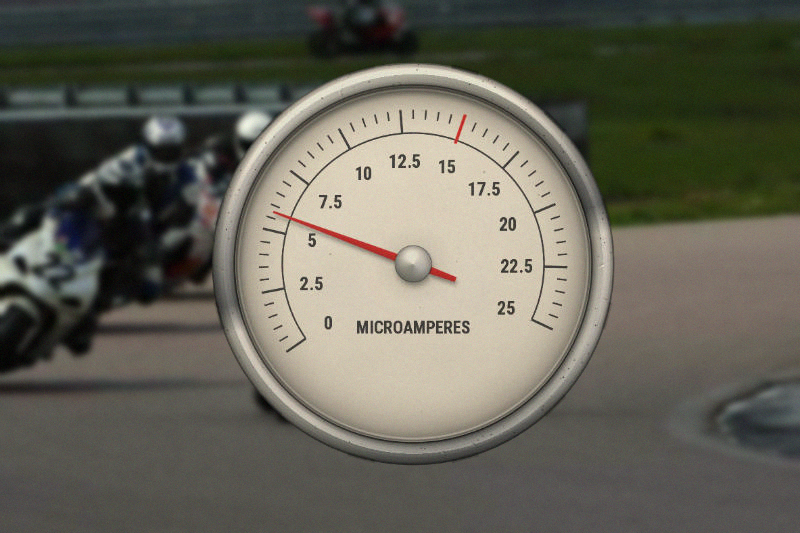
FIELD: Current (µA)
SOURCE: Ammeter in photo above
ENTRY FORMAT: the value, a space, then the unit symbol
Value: 5.75 µA
